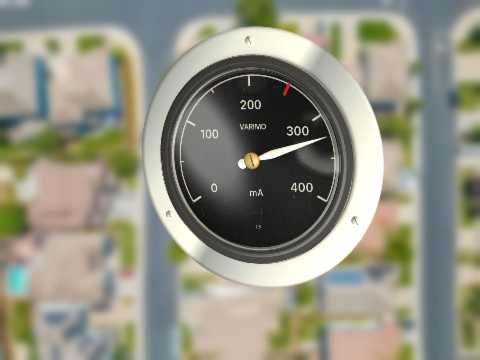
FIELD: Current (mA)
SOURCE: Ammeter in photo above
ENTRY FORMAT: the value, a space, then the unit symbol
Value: 325 mA
